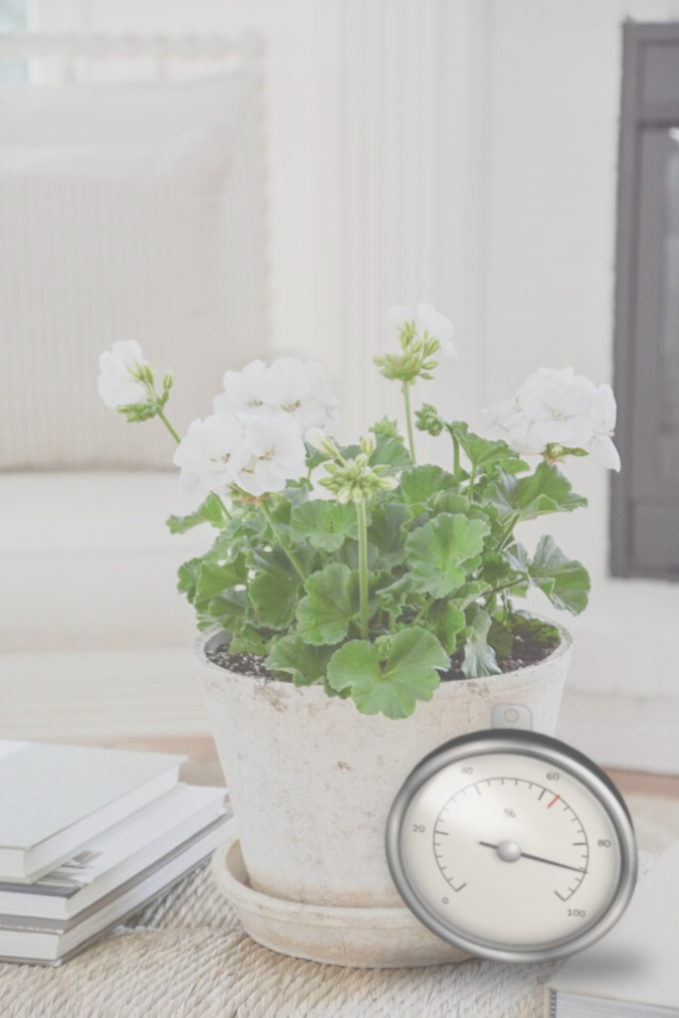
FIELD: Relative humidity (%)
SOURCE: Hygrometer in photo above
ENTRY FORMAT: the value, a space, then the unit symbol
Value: 88 %
